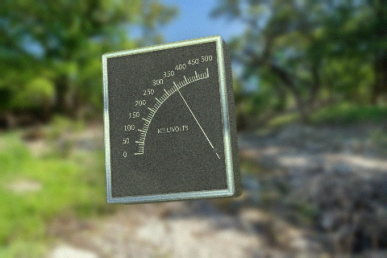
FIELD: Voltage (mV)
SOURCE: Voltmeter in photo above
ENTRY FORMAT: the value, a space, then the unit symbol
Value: 350 mV
